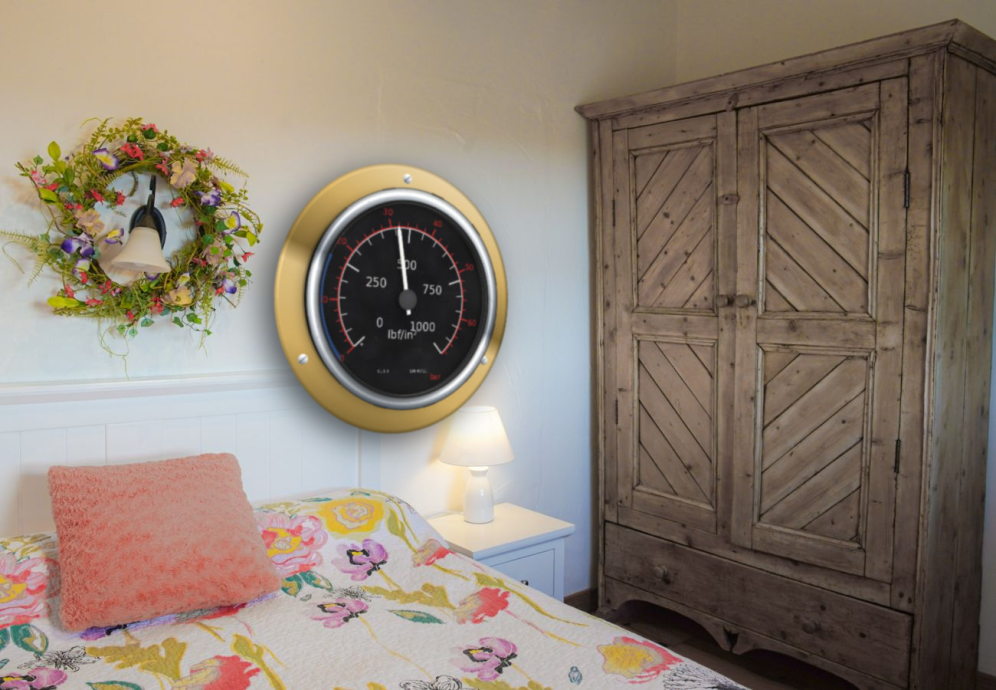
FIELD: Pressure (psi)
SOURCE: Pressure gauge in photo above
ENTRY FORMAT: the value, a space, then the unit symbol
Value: 450 psi
